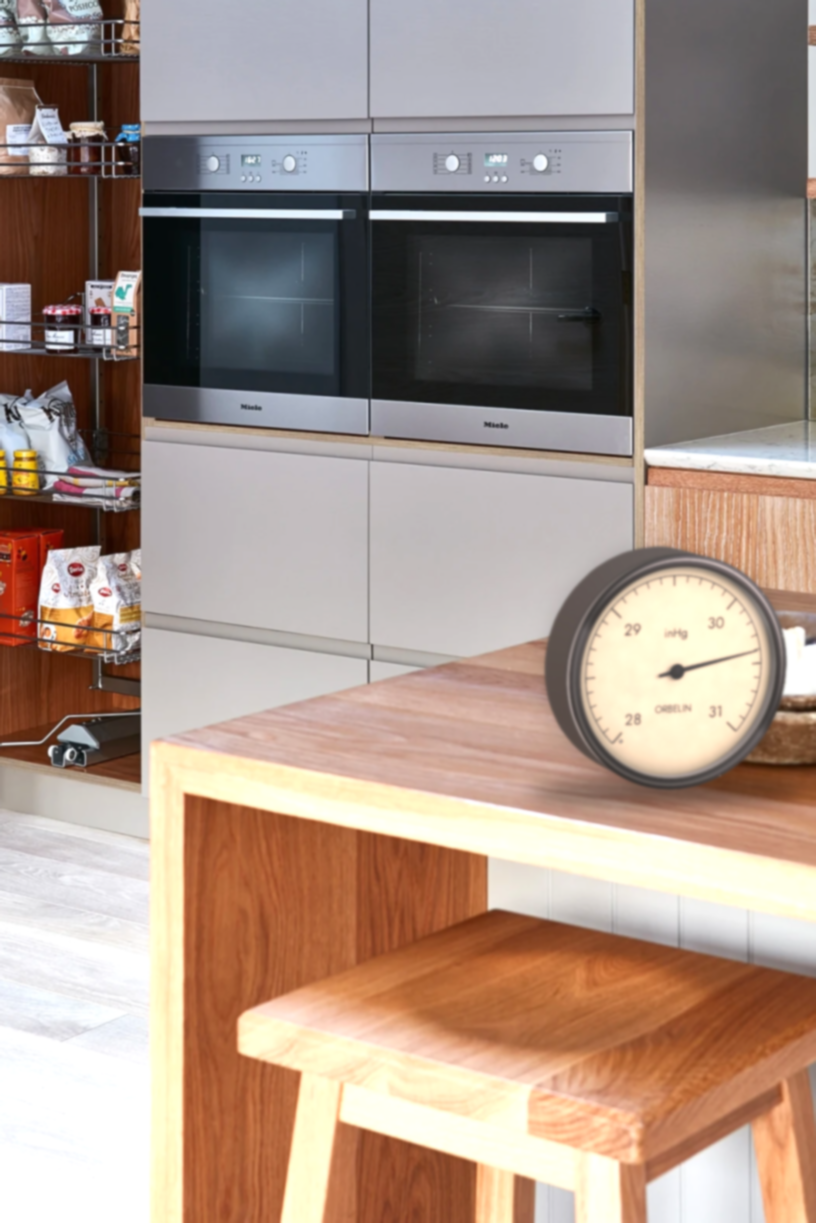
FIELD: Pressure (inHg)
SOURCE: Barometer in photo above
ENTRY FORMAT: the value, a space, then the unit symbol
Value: 30.4 inHg
